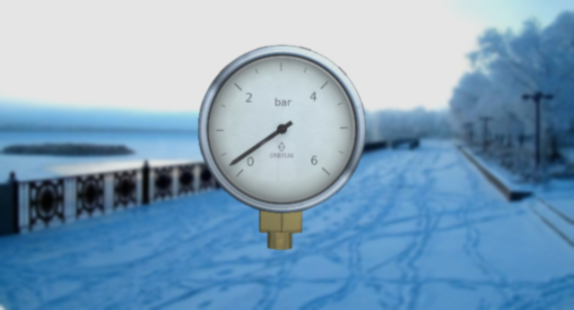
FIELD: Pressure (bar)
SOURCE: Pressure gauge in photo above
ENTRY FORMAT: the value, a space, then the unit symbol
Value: 0.25 bar
